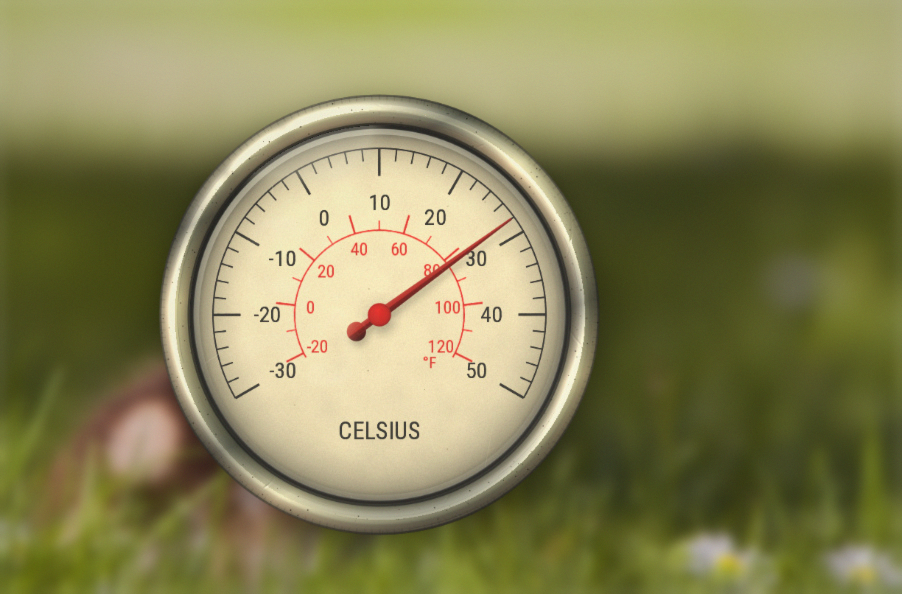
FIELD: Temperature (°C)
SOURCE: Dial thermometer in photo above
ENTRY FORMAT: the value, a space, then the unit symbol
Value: 28 °C
